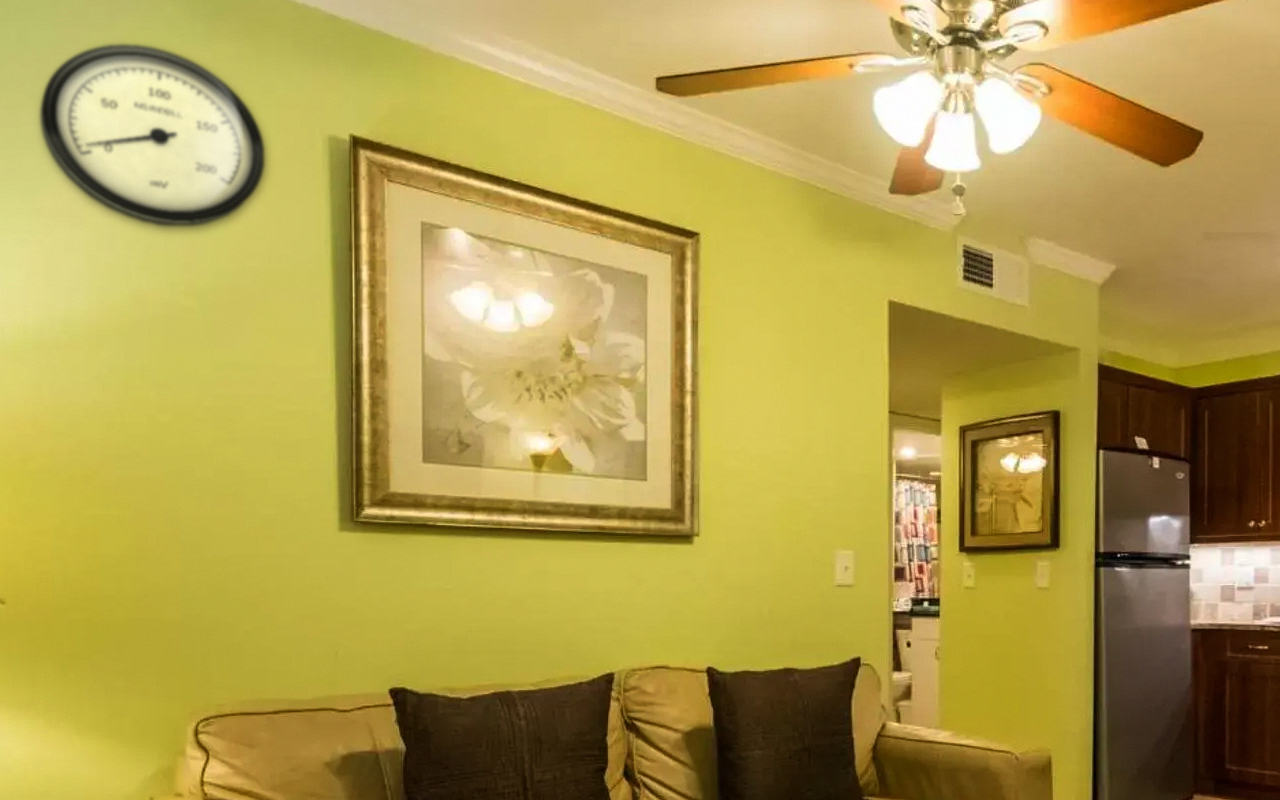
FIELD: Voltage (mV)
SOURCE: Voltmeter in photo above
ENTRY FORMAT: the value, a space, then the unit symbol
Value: 5 mV
